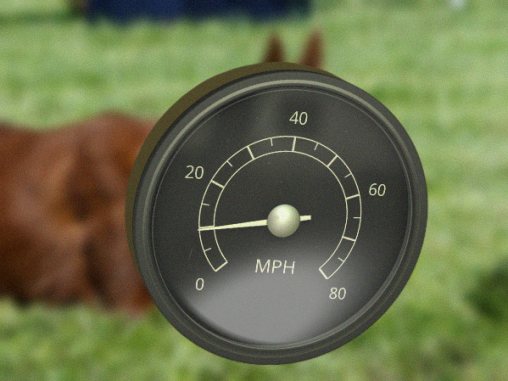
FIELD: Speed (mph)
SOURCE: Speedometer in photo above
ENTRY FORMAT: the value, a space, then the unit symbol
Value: 10 mph
